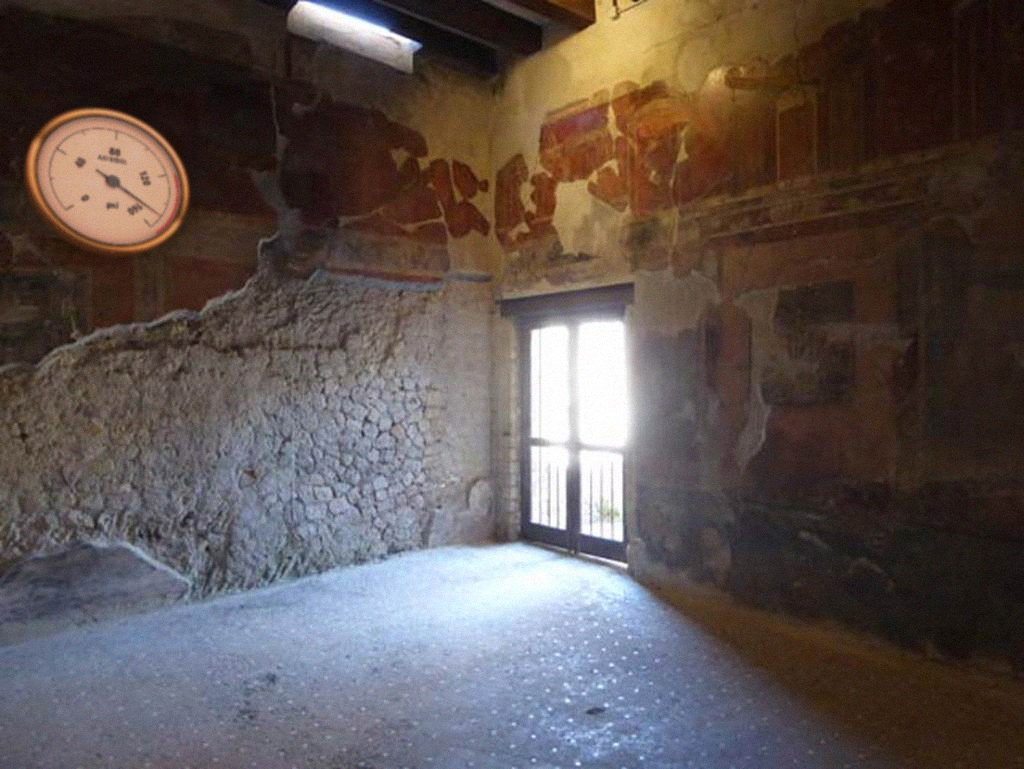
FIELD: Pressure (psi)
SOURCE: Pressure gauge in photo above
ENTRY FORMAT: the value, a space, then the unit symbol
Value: 150 psi
